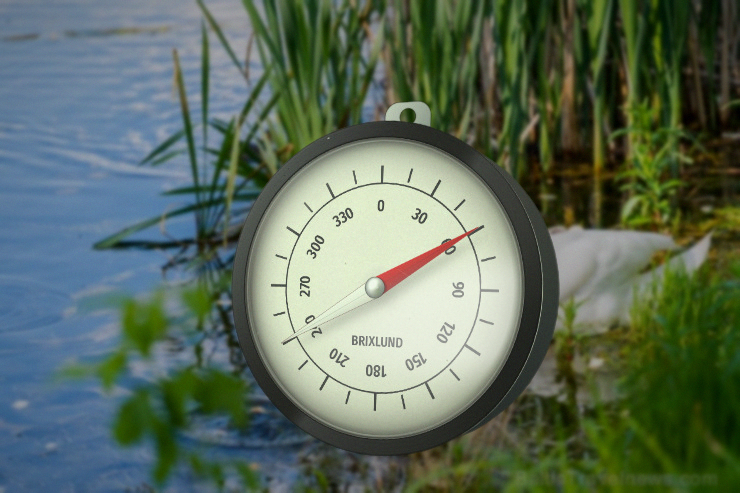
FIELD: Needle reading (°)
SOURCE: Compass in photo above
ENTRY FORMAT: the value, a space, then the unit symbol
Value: 60 °
